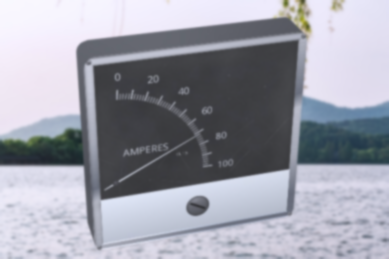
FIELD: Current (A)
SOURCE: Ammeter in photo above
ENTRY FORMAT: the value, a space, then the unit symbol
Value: 70 A
